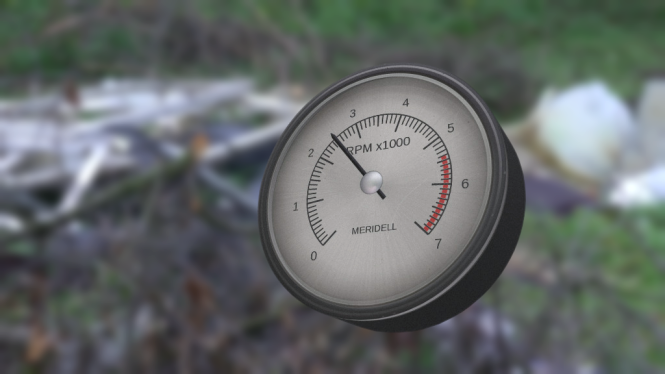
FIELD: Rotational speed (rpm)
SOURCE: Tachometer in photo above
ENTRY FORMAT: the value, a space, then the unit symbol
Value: 2500 rpm
